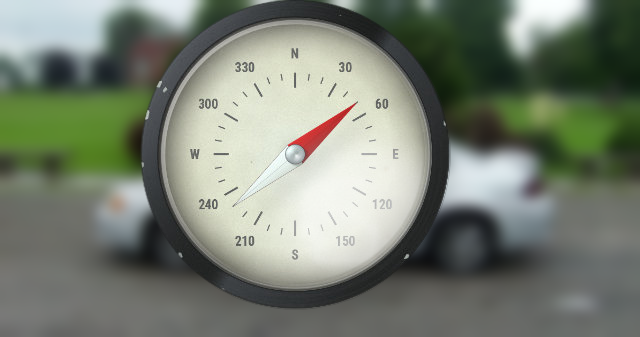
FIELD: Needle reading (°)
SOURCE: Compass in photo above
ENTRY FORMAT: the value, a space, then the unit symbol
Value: 50 °
